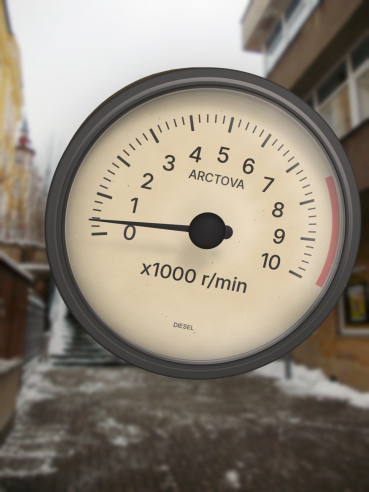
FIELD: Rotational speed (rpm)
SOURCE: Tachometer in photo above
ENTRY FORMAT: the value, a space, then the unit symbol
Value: 400 rpm
